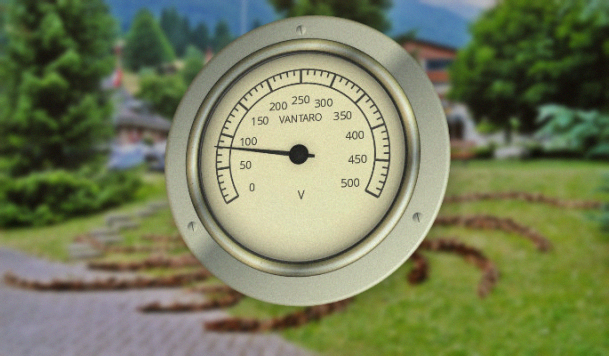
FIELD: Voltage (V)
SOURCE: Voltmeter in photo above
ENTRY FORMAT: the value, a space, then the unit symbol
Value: 80 V
